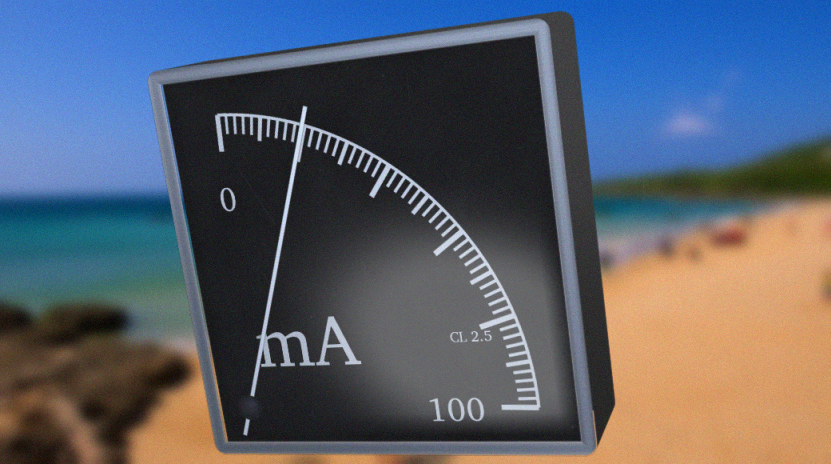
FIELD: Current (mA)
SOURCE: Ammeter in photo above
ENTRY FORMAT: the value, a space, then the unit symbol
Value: 20 mA
